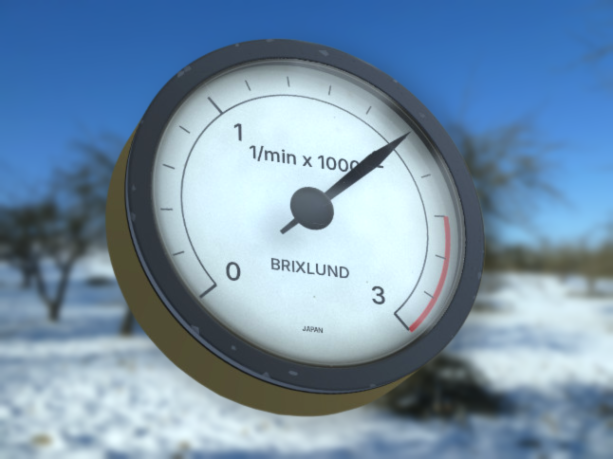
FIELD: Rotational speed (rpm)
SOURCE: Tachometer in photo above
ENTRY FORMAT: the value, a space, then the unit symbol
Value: 2000 rpm
